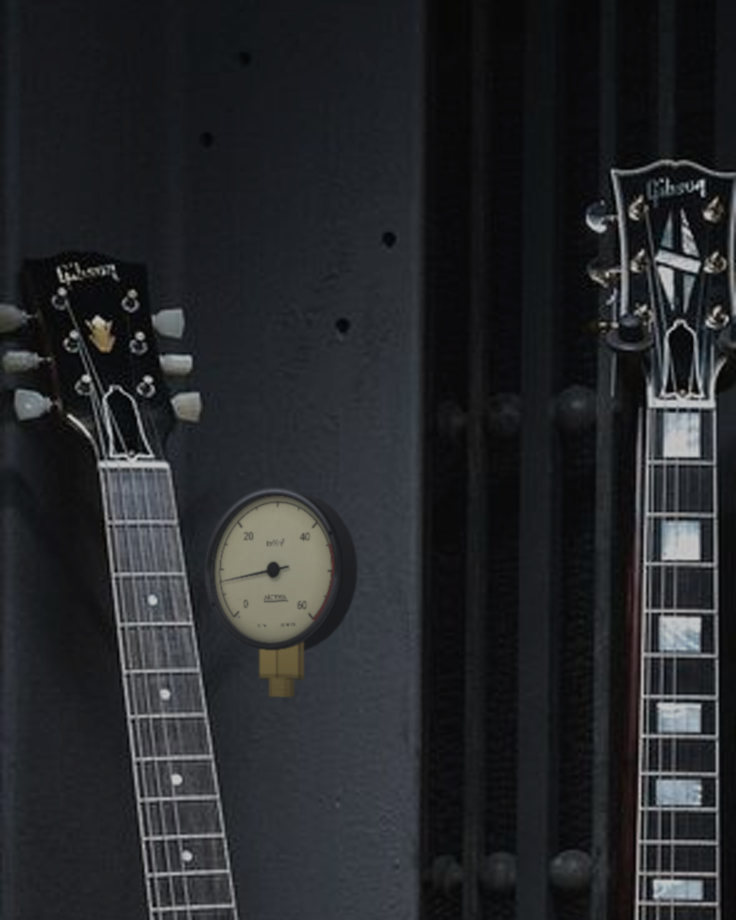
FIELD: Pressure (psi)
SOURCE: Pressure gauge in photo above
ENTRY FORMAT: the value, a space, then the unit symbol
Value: 7.5 psi
